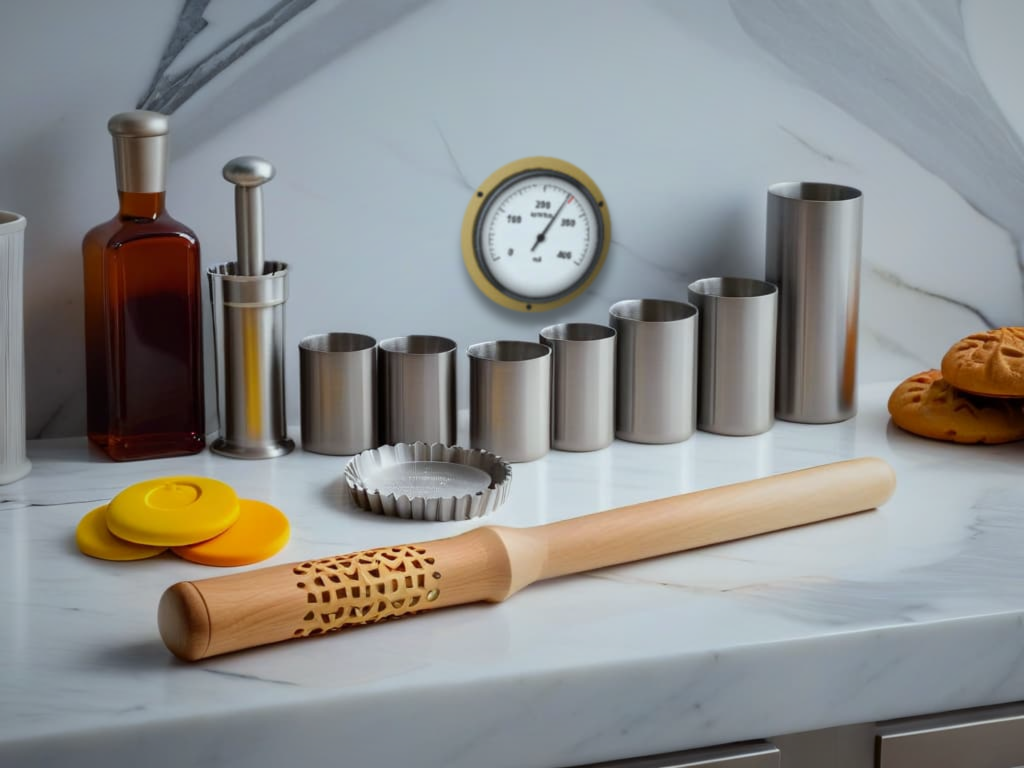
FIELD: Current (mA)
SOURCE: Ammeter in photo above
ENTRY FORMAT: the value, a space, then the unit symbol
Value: 250 mA
